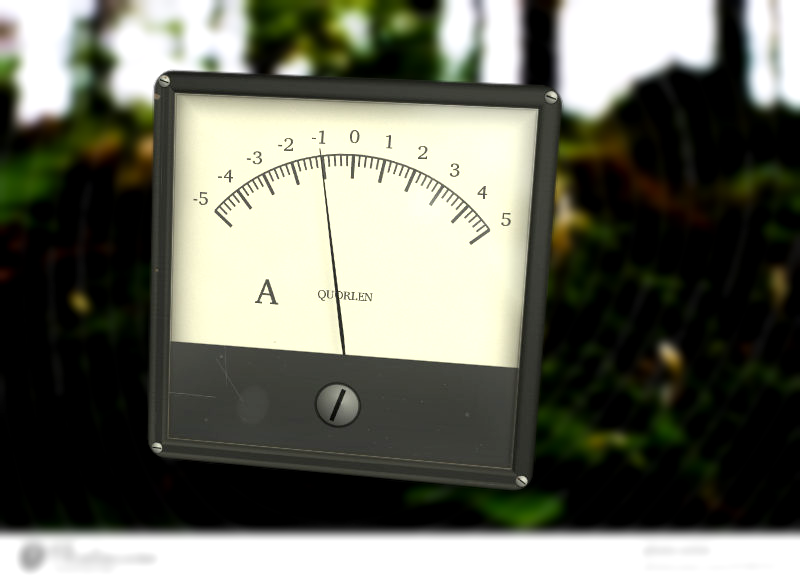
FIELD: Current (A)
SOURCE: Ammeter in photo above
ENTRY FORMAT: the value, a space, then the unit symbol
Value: -1 A
